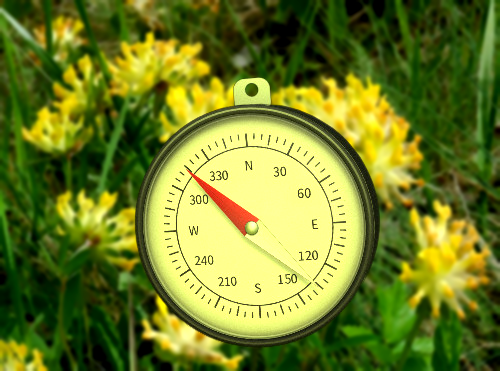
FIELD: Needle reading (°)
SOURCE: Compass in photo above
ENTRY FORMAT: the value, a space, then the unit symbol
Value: 315 °
